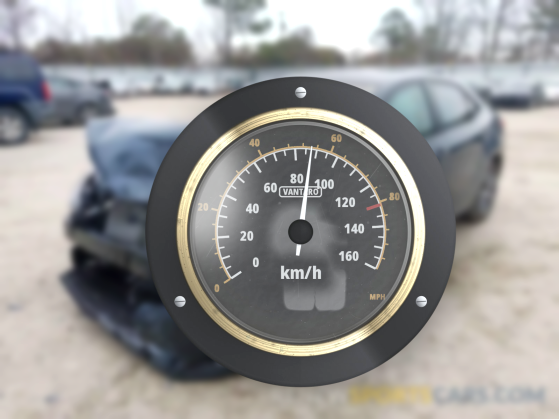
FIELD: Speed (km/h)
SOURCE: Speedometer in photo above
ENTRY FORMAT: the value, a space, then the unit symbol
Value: 87.5 km/h
